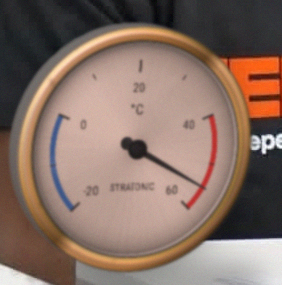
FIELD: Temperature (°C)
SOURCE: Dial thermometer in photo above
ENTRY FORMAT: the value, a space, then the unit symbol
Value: 55 °C
